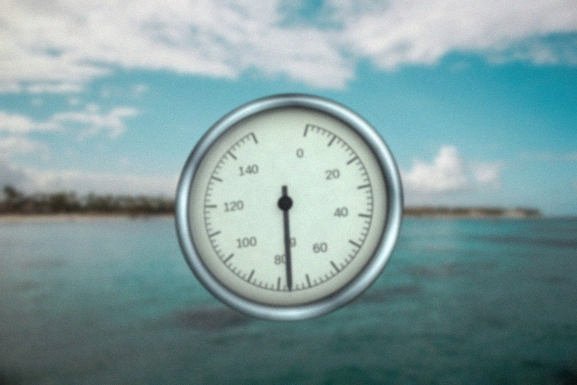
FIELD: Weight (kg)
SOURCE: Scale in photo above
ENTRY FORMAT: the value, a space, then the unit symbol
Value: 76 kg
